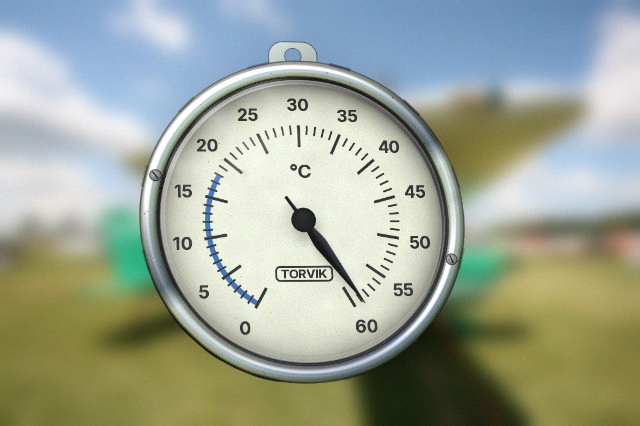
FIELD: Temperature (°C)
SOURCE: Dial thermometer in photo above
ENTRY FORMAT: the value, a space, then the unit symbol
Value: 59 °C
